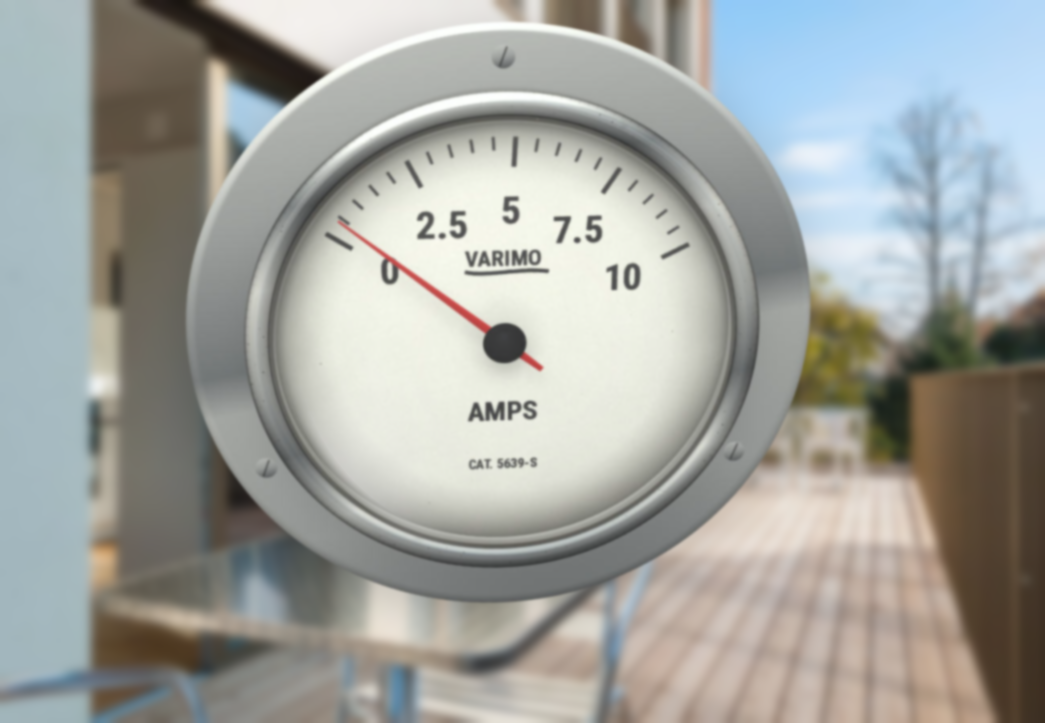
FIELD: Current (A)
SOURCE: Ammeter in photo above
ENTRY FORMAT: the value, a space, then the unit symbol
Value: 0.5 A
